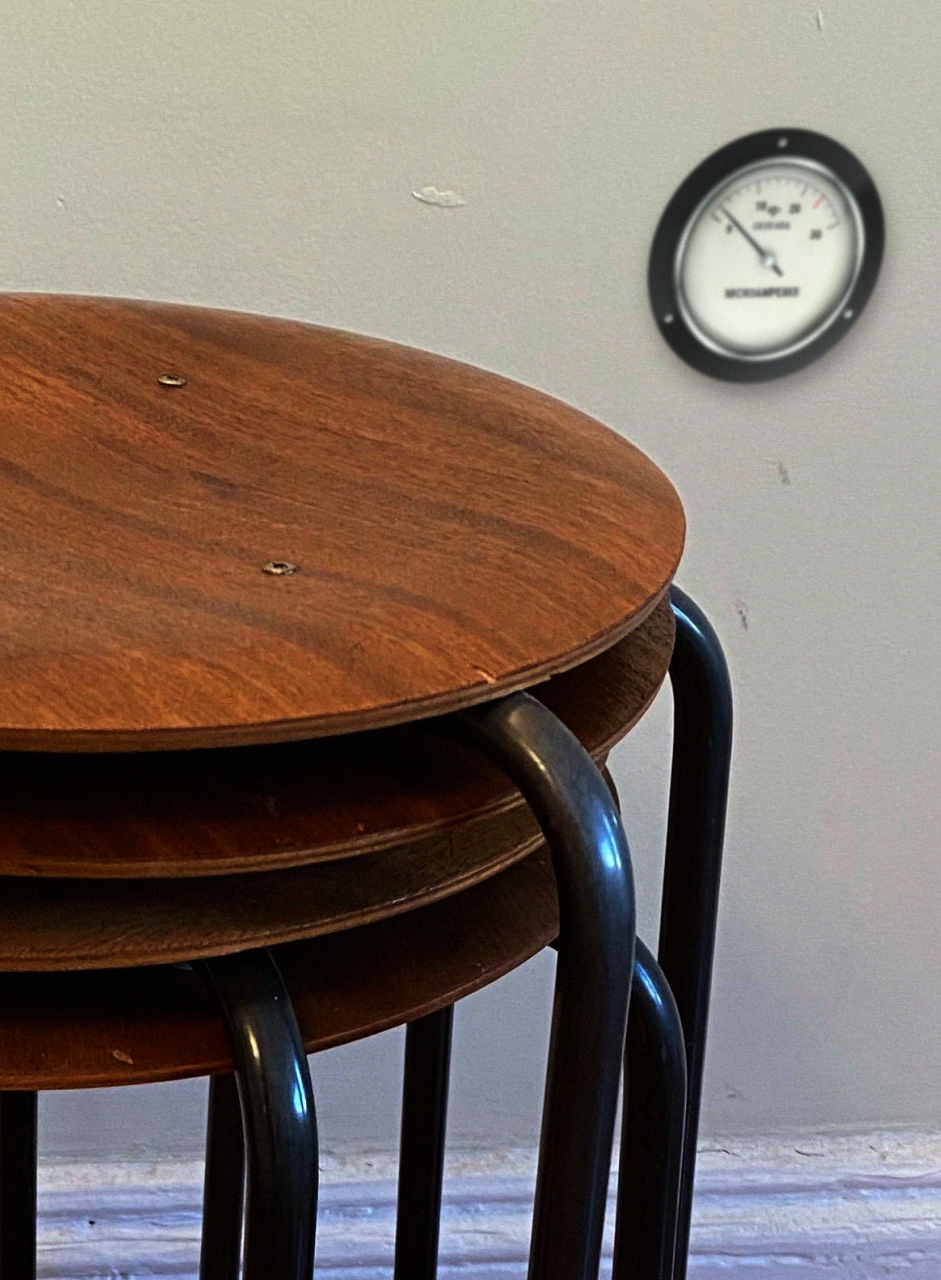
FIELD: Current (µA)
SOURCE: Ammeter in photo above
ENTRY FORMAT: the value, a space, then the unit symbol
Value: 2 µA
